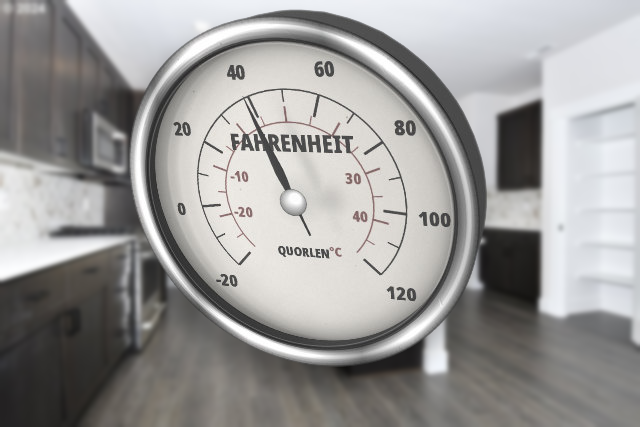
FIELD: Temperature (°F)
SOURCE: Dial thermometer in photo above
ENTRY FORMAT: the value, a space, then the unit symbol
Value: 40 °F
